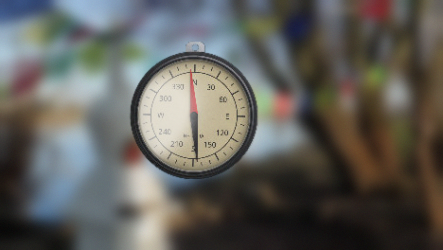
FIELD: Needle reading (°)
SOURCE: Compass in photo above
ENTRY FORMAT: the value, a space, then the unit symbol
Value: 355 °
